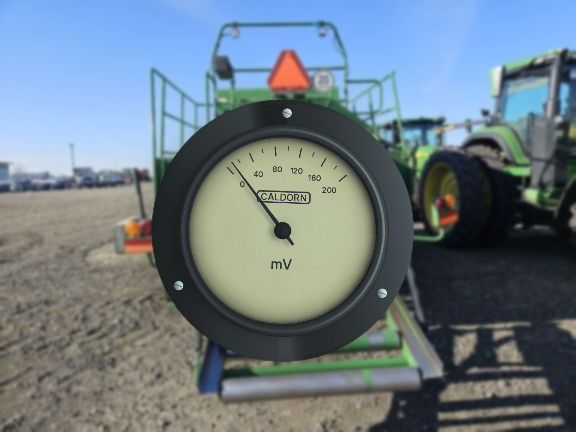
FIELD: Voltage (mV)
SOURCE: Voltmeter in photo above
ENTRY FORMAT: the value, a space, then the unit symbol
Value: 10 mV
